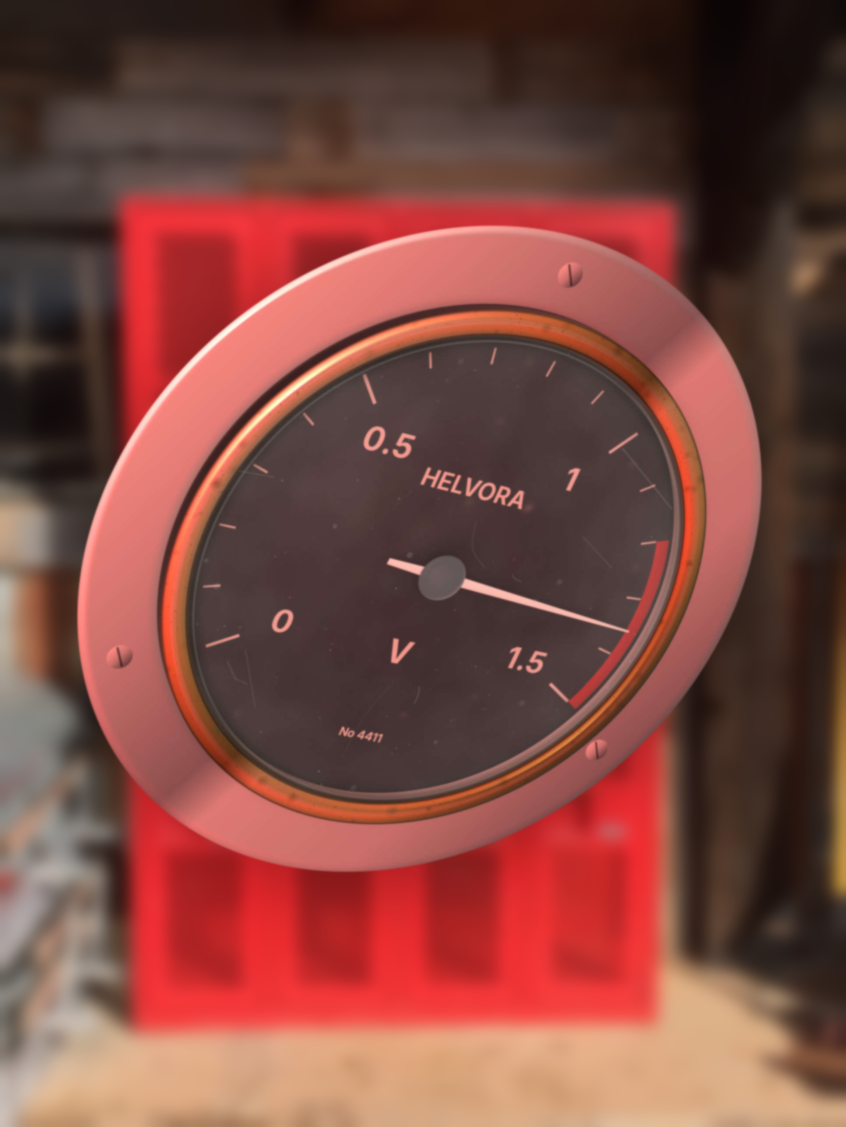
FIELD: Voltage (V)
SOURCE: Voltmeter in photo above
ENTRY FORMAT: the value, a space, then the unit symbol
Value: 1.35 V
